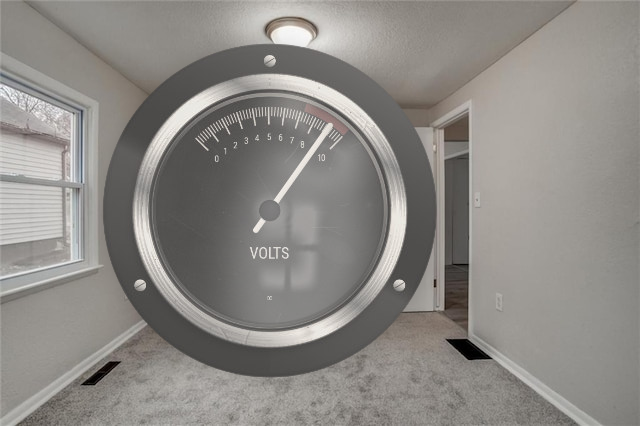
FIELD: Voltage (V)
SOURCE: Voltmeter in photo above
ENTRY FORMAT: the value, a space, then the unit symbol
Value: 9 V
